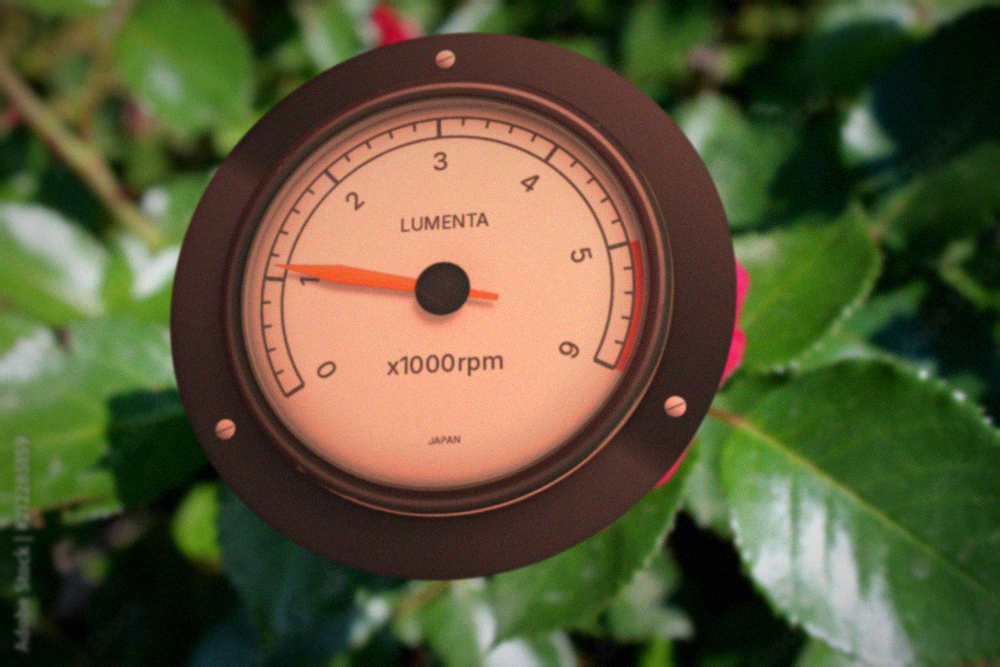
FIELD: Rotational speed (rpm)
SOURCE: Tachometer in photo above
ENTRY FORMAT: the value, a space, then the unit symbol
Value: 1100 rpm
